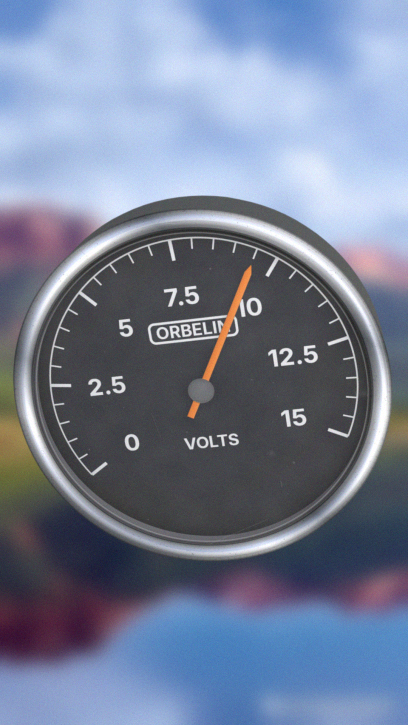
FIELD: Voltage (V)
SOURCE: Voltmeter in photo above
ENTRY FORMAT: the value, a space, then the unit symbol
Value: 9.5 V
